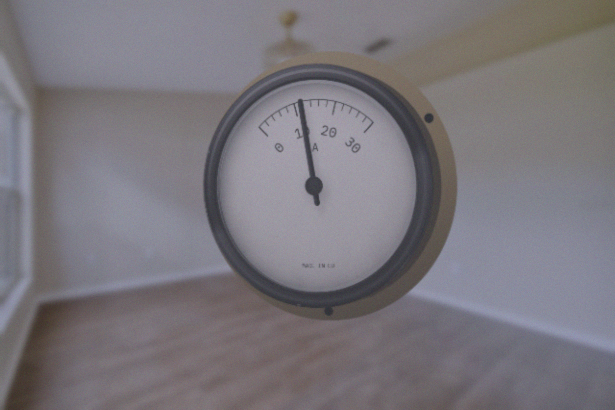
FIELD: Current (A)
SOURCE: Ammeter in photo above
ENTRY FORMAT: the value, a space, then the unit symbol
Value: 12 A
